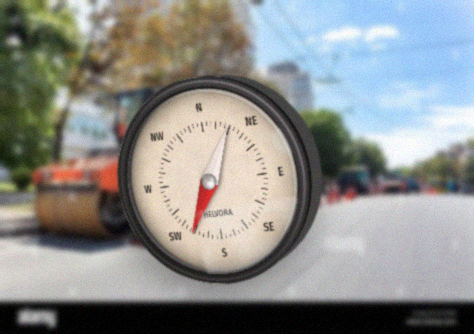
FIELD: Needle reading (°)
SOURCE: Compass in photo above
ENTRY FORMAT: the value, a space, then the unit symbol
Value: 210 °
